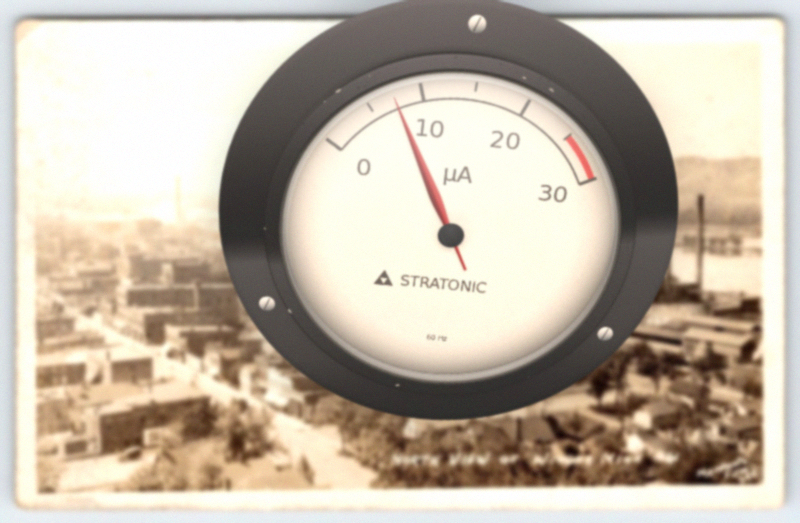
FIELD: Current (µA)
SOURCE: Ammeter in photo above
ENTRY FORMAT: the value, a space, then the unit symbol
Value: 7.5 µA
